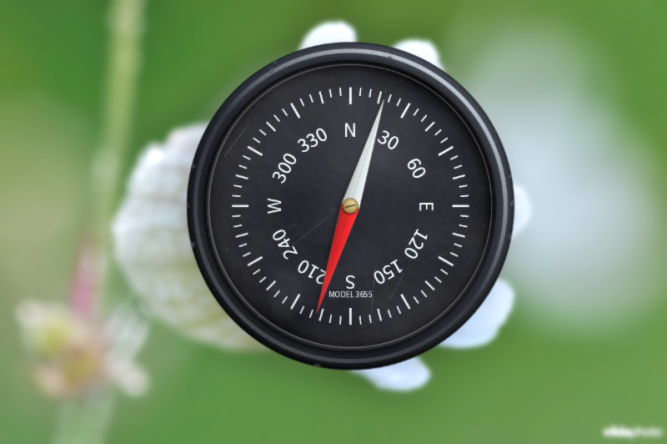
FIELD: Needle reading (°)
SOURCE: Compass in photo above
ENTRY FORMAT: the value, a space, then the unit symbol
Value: 197.5 °
